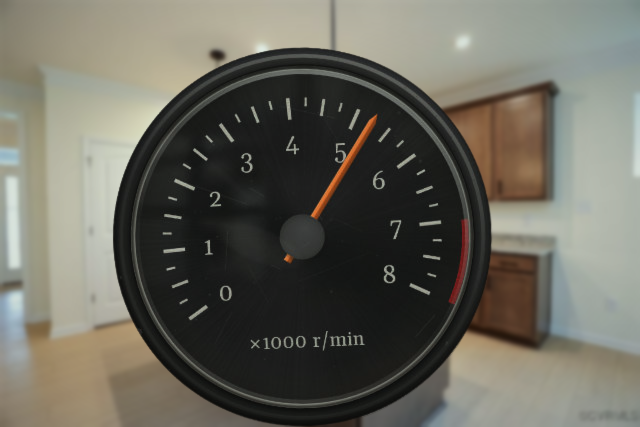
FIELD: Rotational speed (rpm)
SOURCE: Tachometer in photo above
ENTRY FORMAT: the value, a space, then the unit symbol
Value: 5250 rpm
